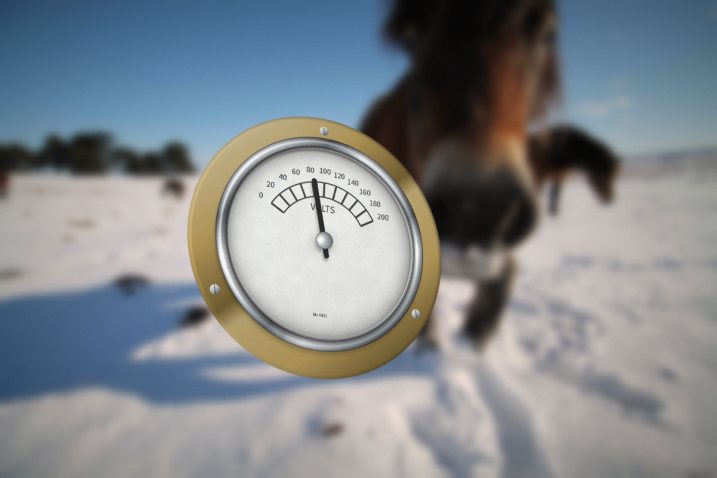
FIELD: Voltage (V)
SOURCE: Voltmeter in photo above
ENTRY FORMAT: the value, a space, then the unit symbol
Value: 80 V
